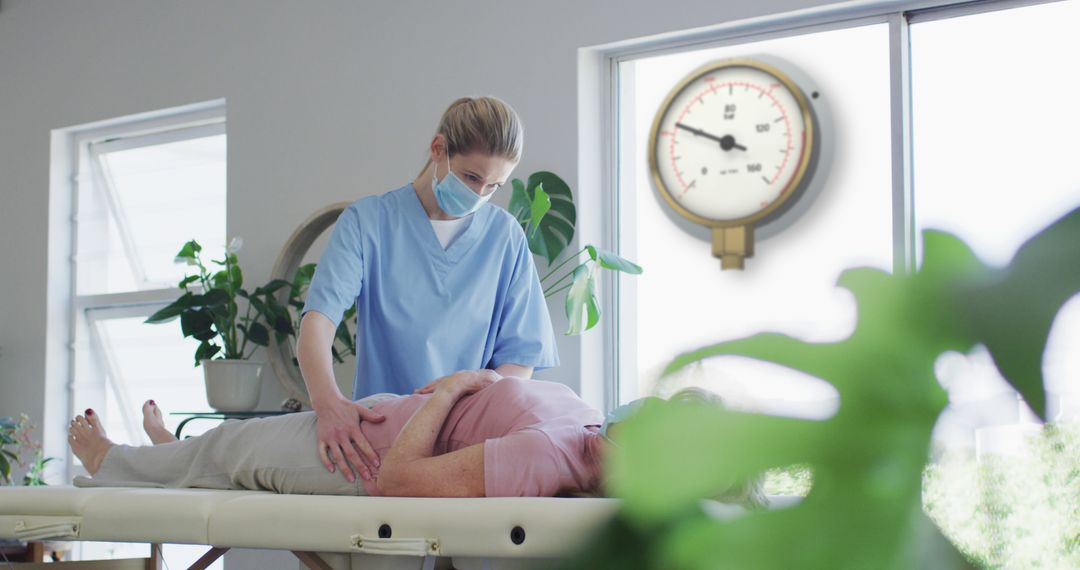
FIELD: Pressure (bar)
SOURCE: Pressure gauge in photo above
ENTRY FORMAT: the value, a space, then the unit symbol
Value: 40 bar
